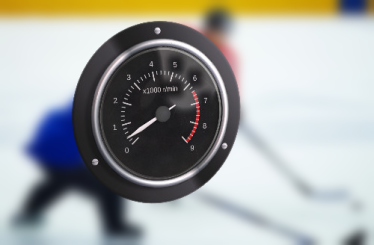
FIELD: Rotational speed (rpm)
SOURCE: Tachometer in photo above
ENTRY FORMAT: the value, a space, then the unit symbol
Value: 400 rpm
